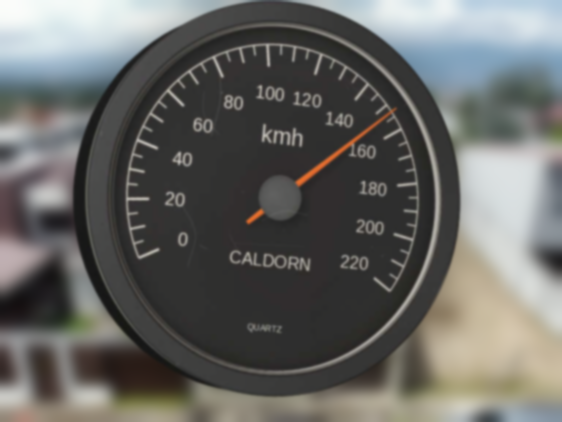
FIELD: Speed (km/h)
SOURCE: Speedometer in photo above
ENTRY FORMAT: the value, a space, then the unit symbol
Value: 152.5 km/h
